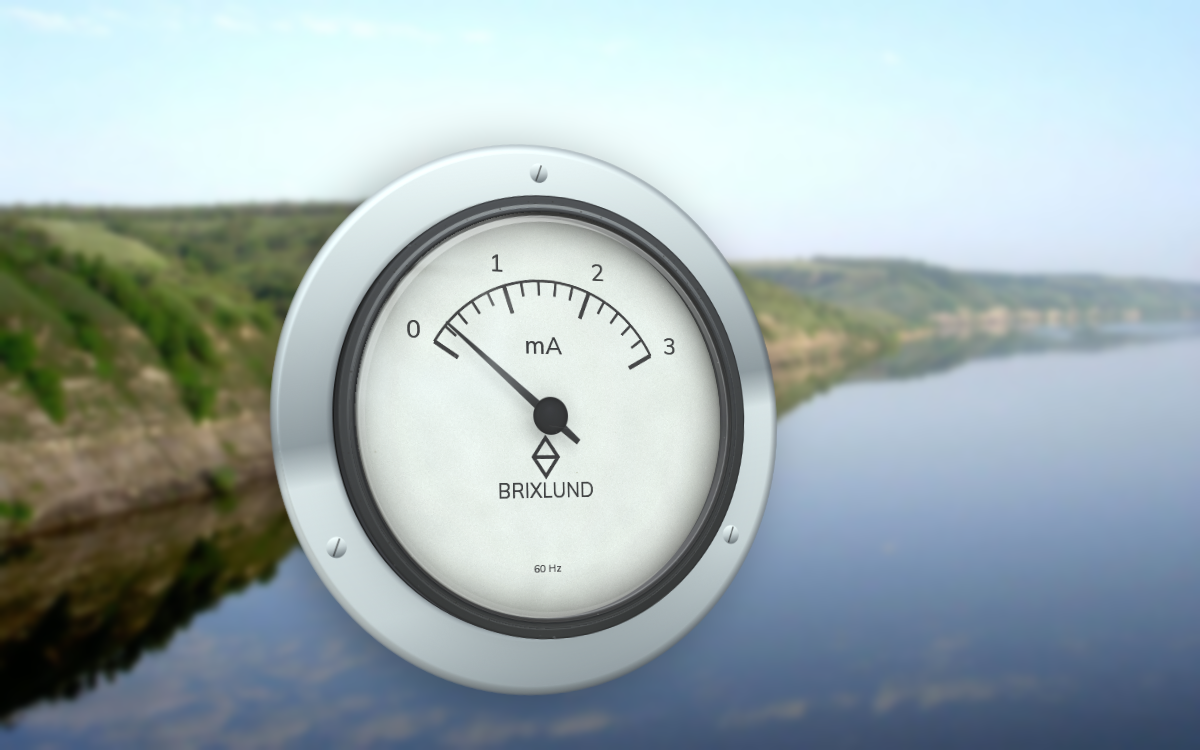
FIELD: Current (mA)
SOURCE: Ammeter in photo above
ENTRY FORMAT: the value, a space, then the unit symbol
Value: 0.2 mA
